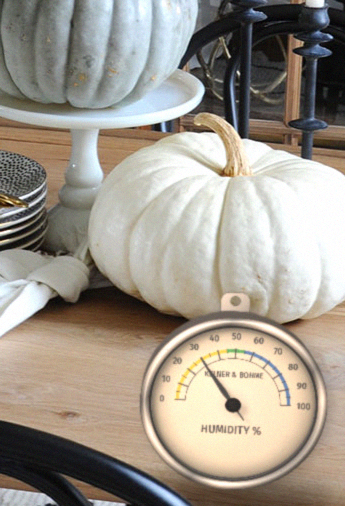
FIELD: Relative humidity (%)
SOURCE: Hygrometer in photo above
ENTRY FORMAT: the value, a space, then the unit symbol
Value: 30 %
